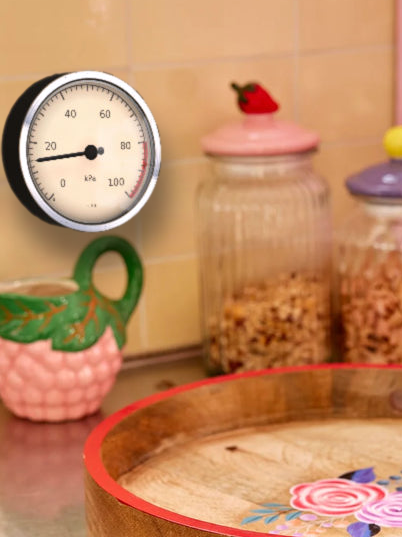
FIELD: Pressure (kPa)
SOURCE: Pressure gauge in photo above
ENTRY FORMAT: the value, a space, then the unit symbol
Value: 14 kPa
